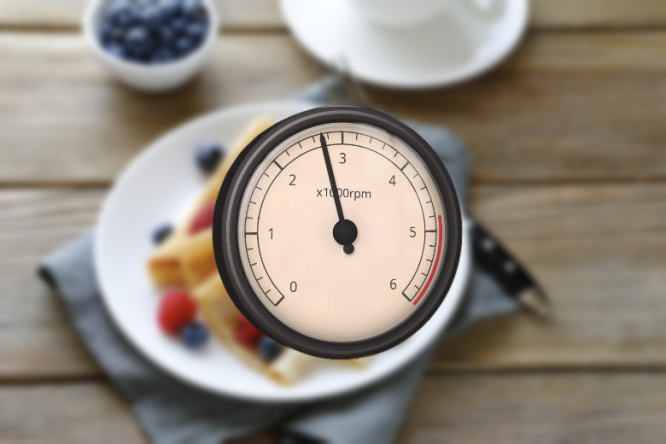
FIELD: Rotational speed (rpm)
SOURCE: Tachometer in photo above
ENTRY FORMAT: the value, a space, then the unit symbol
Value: 2700 rpm
